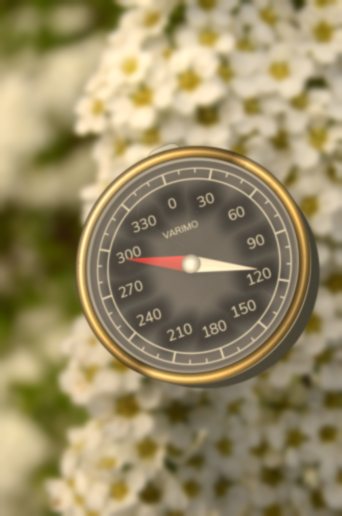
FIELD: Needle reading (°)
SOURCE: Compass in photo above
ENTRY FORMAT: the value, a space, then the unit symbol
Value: 295 °
